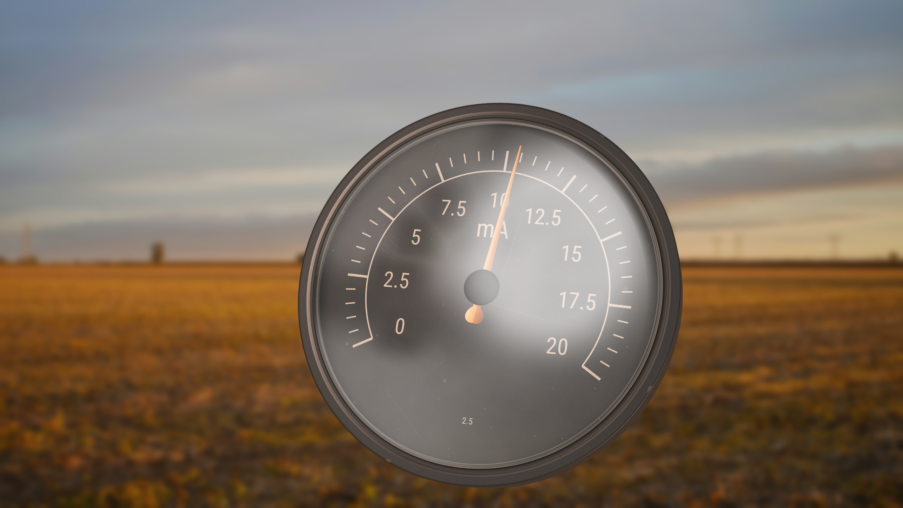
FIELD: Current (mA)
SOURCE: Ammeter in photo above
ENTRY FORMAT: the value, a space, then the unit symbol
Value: 10.5 mA
